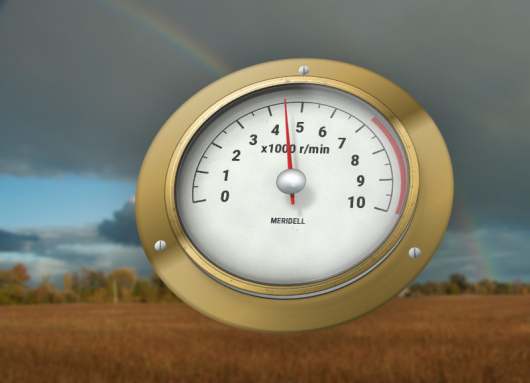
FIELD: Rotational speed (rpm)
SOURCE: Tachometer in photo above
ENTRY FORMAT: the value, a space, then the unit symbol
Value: 4500 rpm
